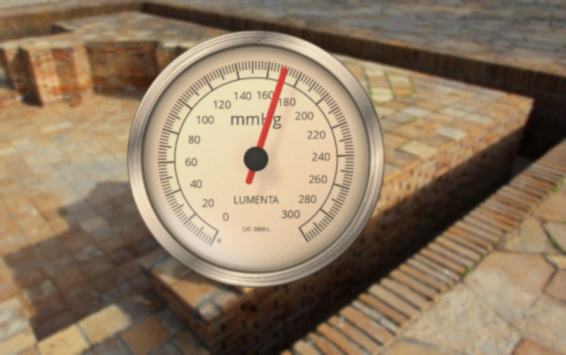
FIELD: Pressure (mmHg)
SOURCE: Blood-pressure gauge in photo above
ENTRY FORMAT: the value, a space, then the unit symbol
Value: 170 mmHg
